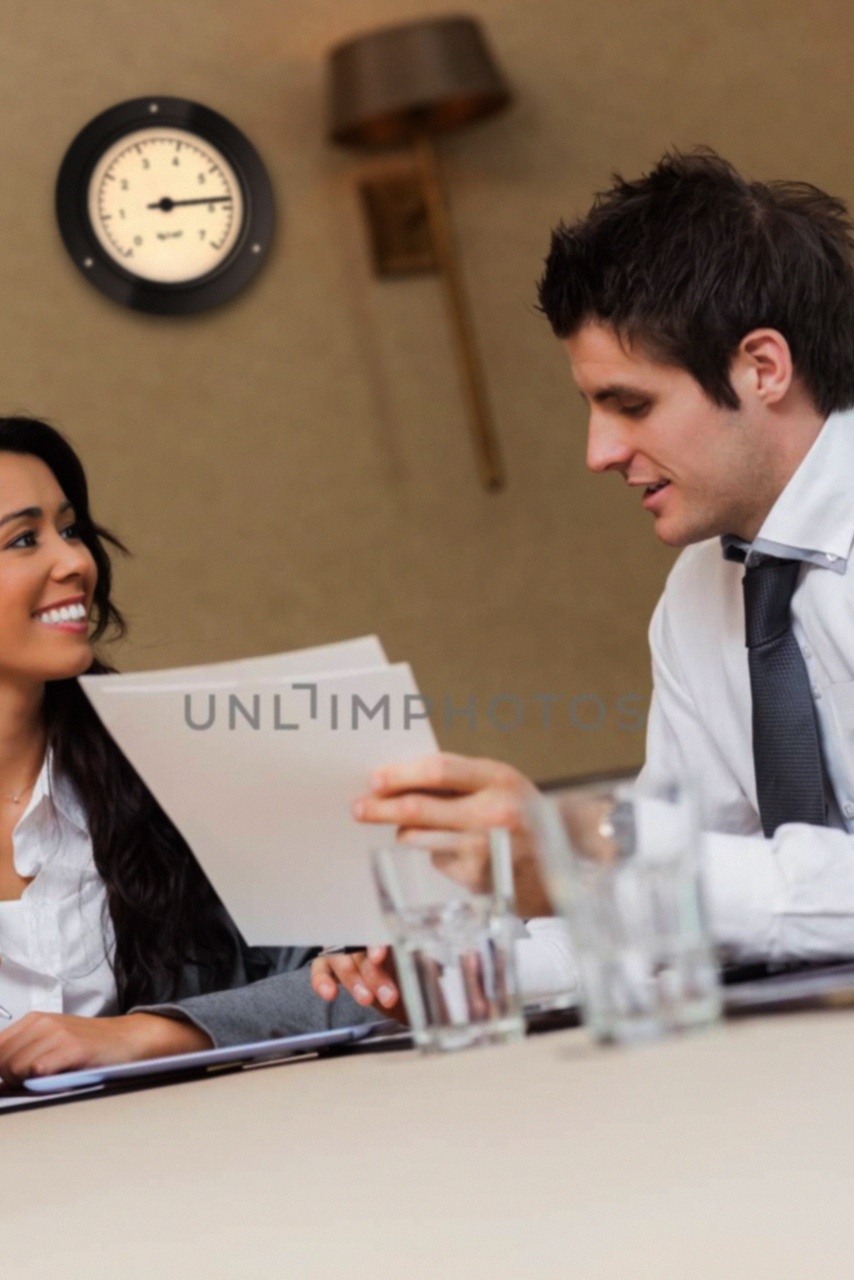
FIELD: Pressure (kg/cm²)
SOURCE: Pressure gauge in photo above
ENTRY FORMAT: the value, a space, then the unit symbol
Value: 5.8 kg/cm²
